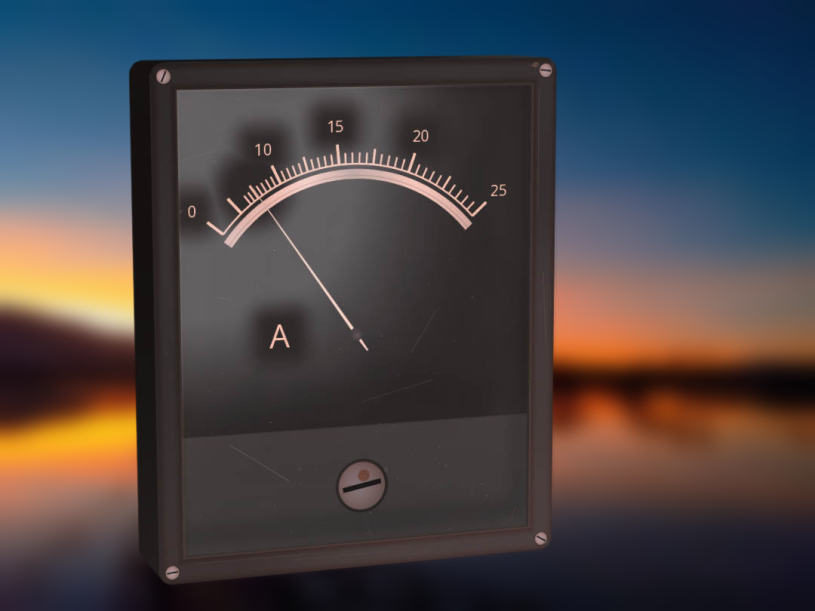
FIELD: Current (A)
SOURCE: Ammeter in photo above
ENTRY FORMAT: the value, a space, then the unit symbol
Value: 7.5 A
